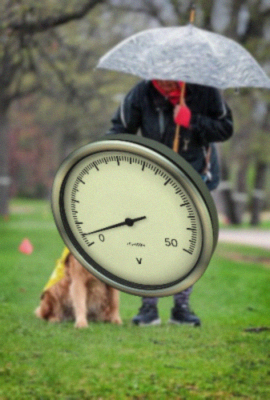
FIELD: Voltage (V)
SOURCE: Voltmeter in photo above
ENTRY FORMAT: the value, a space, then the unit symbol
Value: 2.5 V
